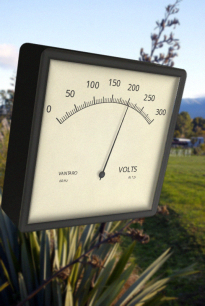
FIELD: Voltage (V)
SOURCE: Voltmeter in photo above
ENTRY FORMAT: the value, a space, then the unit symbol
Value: 200 V
